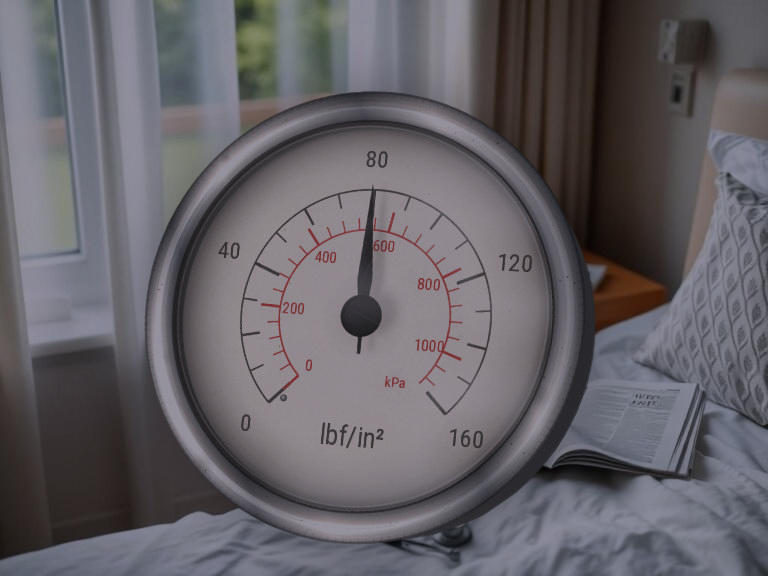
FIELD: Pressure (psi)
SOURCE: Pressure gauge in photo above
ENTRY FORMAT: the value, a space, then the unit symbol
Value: 80 psi
